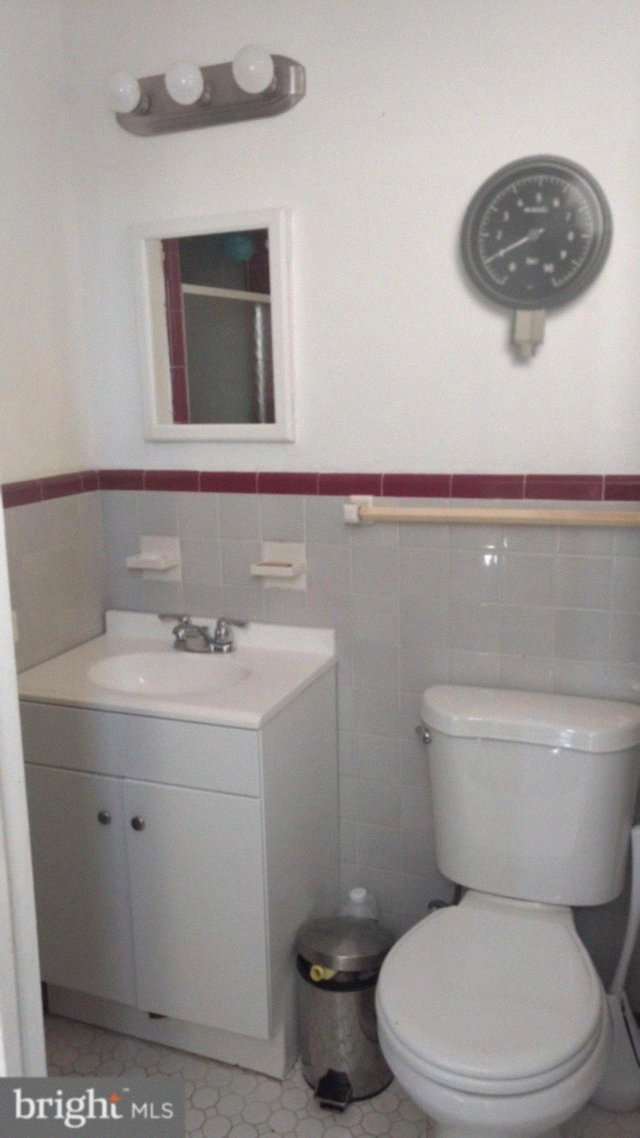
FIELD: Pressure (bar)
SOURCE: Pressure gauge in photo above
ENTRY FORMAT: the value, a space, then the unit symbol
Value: 1 bar
